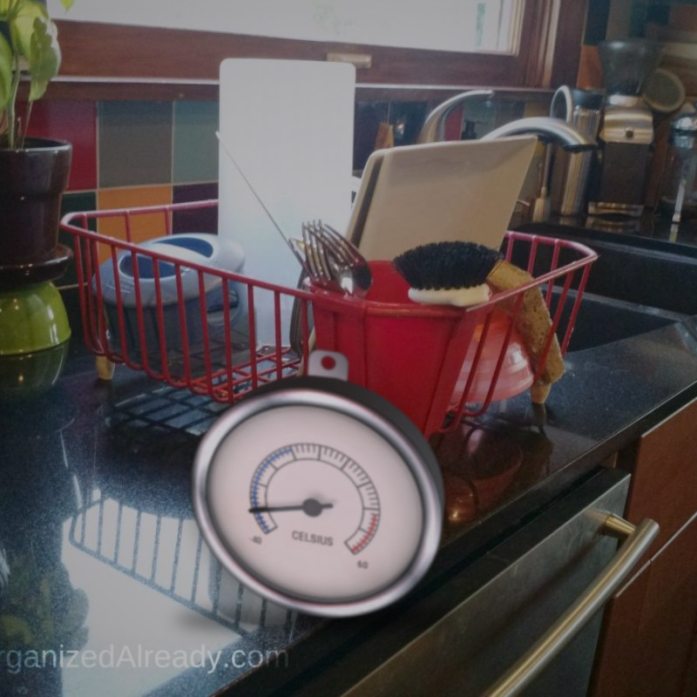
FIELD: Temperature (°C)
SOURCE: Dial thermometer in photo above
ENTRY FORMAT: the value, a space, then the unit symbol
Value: -30 °C
